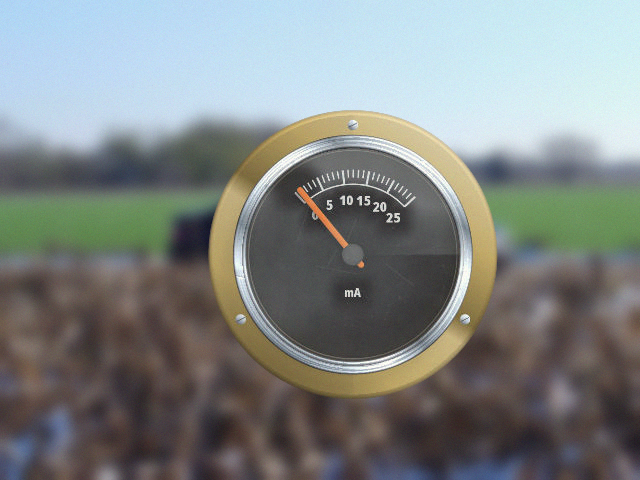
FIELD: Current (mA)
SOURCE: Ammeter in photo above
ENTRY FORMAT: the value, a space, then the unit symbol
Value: 1 mA
